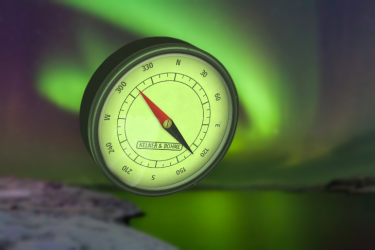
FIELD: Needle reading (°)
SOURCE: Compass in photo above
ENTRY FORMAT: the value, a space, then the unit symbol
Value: 310 °
